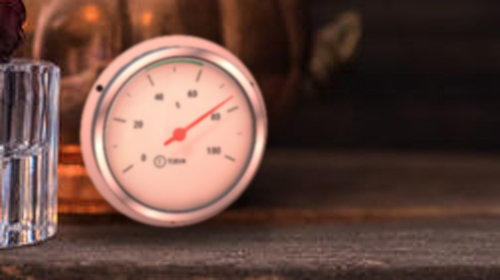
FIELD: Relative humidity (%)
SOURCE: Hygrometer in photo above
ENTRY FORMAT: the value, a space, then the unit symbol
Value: 75 %
